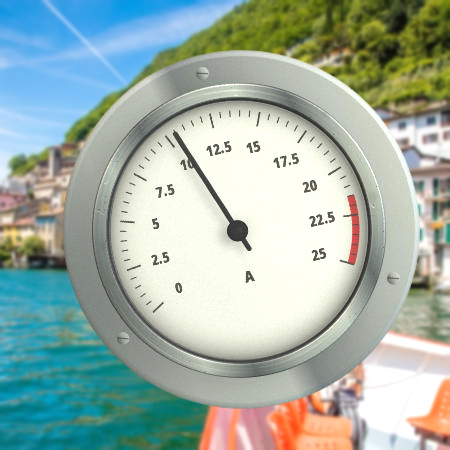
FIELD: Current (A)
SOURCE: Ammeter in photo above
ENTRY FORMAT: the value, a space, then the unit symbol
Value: 10.5 A
